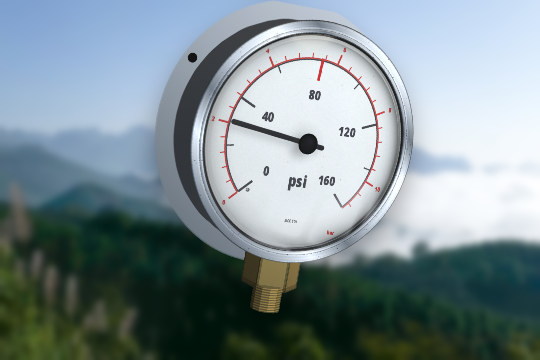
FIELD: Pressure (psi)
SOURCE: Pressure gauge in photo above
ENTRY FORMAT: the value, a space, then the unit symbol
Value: 30 psi
